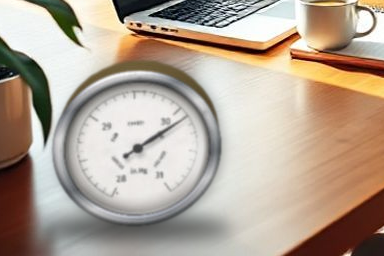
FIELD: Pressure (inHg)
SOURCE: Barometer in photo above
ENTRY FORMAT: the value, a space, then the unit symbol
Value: 30.1 inHg
